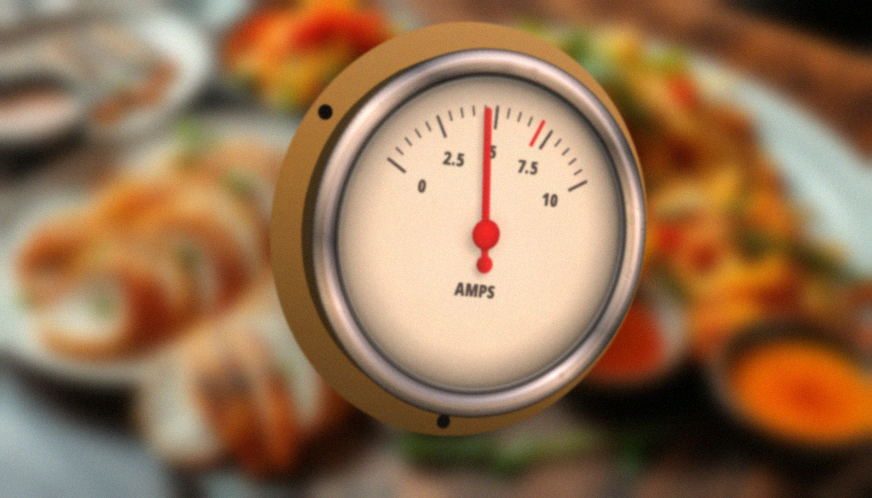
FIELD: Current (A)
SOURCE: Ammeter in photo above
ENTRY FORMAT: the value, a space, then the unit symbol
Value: 4.5 A
